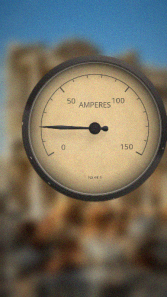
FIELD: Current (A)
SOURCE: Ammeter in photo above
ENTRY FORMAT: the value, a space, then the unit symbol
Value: 20 A
